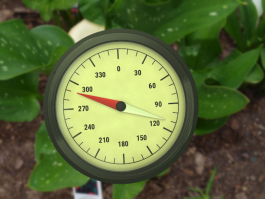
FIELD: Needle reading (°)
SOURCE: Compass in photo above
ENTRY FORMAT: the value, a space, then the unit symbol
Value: 290 °
